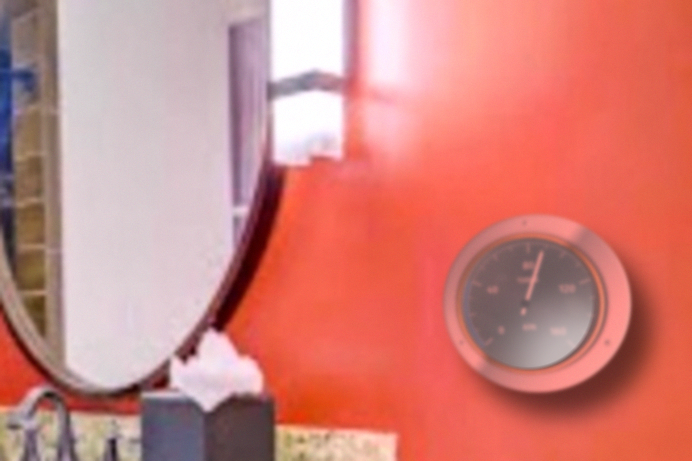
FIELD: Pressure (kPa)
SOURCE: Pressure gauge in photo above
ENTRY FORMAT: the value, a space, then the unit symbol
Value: 90 kPa
